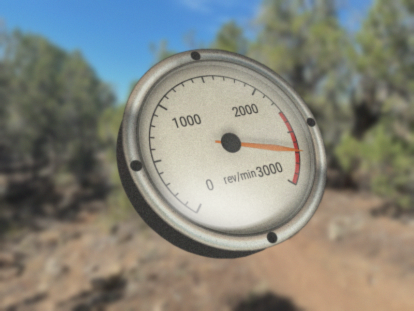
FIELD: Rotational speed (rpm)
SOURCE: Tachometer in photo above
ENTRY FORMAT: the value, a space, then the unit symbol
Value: 2700 rpm
